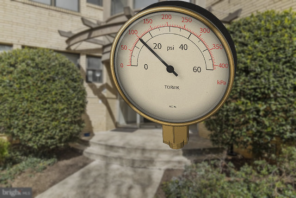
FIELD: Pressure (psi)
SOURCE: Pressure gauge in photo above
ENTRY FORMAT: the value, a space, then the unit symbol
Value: 15 psi
